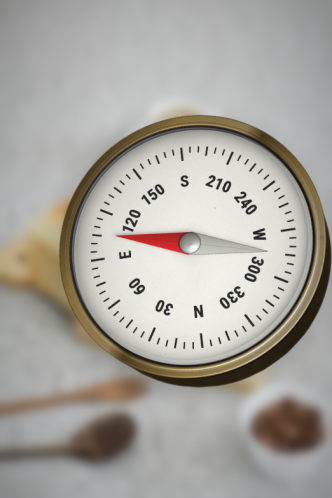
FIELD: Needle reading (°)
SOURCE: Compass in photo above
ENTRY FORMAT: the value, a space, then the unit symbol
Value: 105 °
